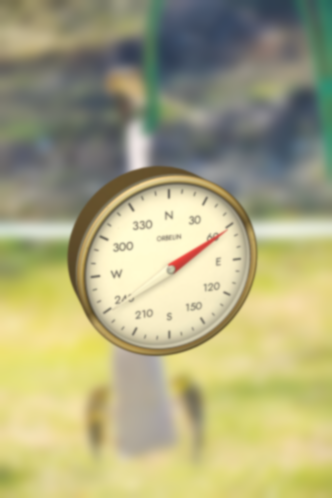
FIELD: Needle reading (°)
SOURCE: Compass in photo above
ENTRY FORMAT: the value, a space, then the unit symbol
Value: 60 °
